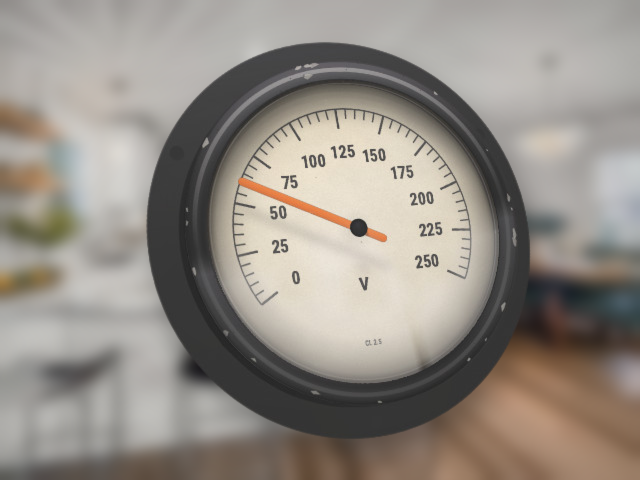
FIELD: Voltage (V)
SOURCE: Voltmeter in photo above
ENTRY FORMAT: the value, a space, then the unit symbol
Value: 60 V
